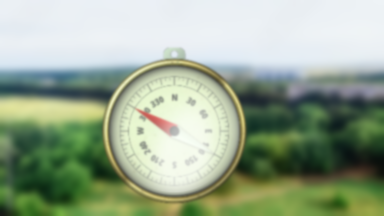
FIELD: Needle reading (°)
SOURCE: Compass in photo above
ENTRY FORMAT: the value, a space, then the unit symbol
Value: 300 °
